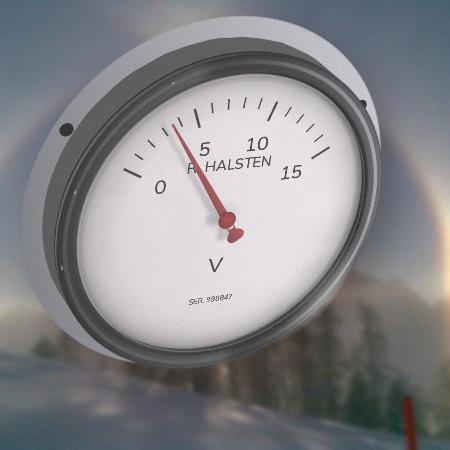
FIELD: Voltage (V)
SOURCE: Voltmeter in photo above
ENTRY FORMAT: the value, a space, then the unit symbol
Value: 3.5 V
